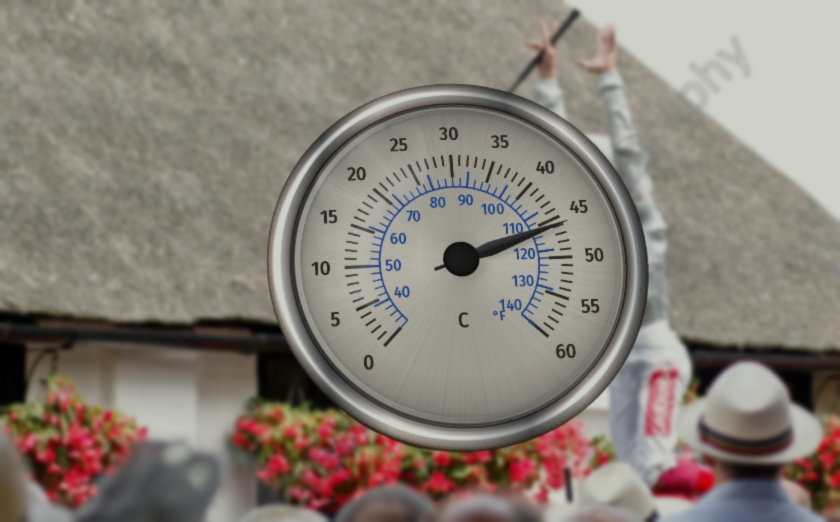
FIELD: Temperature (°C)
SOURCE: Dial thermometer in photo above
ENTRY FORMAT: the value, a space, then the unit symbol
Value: 46 °C
